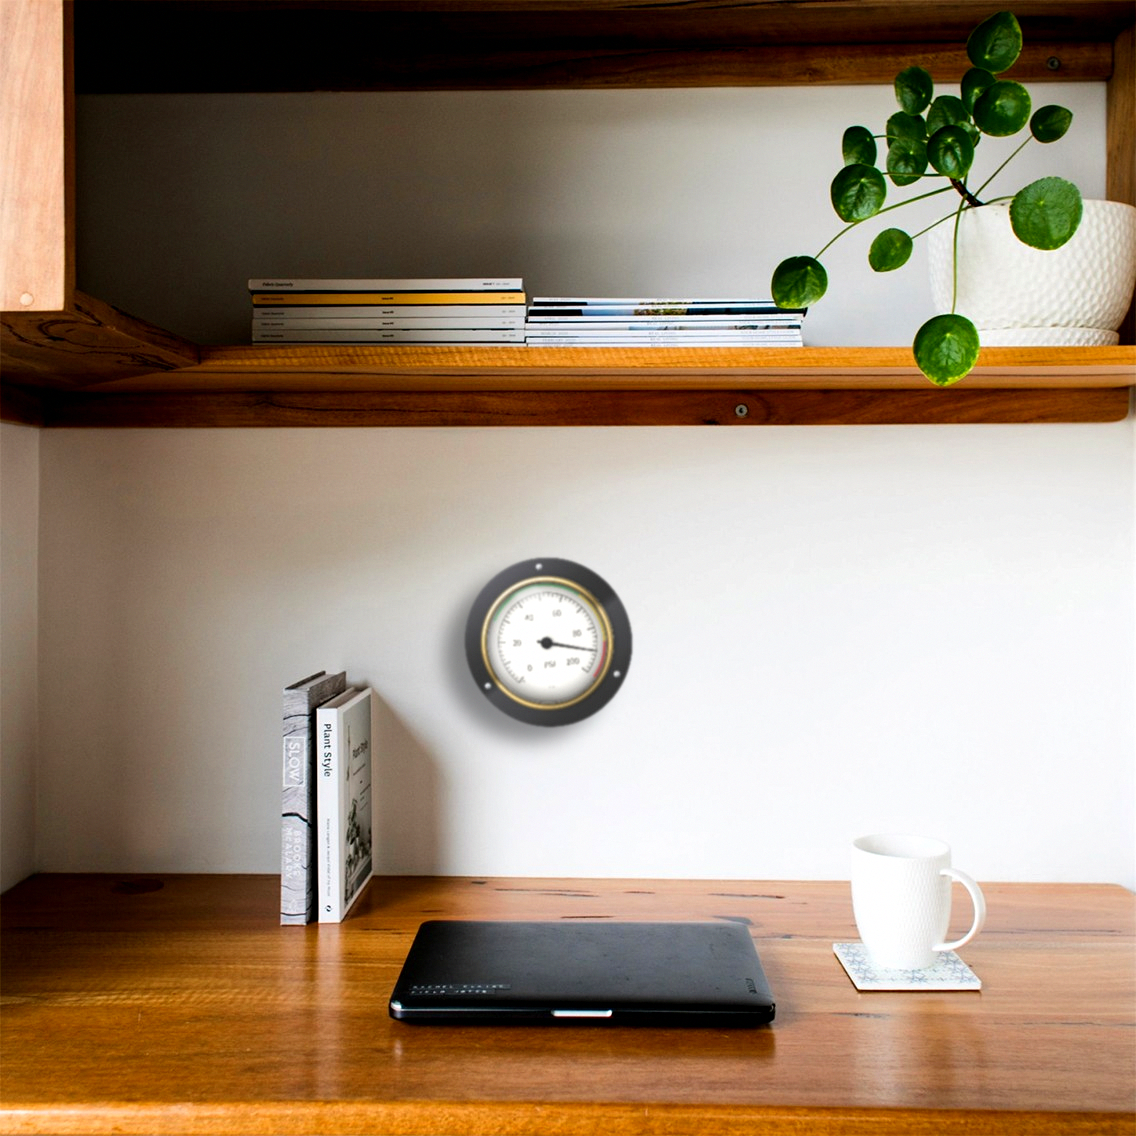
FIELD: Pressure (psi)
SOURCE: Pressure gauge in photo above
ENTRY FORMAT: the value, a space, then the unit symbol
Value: 90 psi
